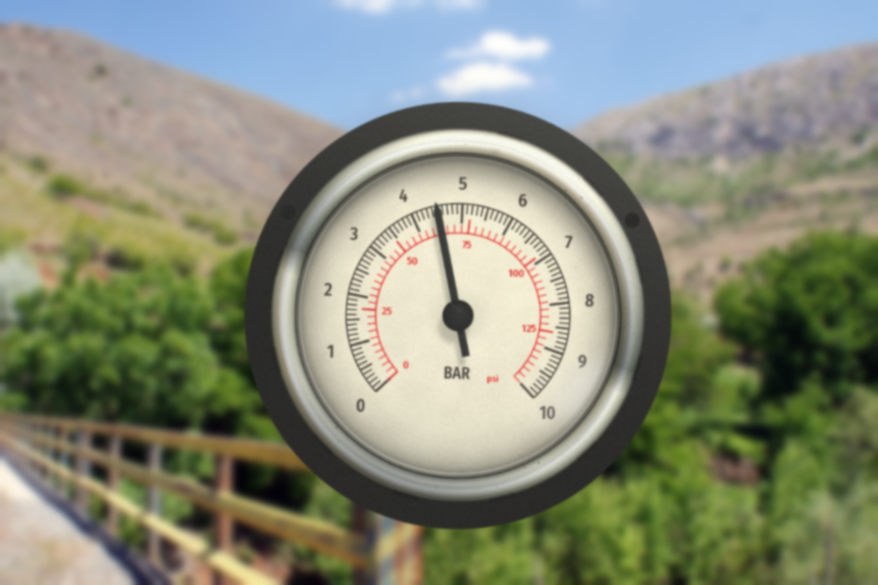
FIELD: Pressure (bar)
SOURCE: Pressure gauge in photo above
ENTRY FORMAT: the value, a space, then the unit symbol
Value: 4.5 bar
